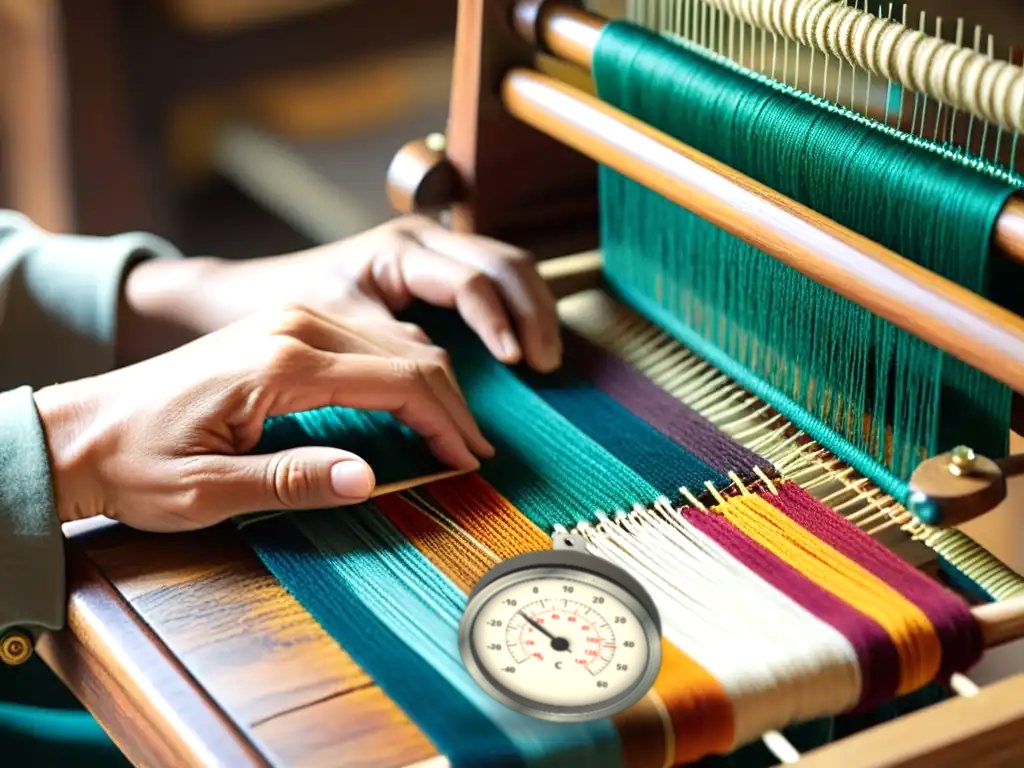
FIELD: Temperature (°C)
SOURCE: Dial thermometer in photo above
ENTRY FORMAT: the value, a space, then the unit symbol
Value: -10 °C
